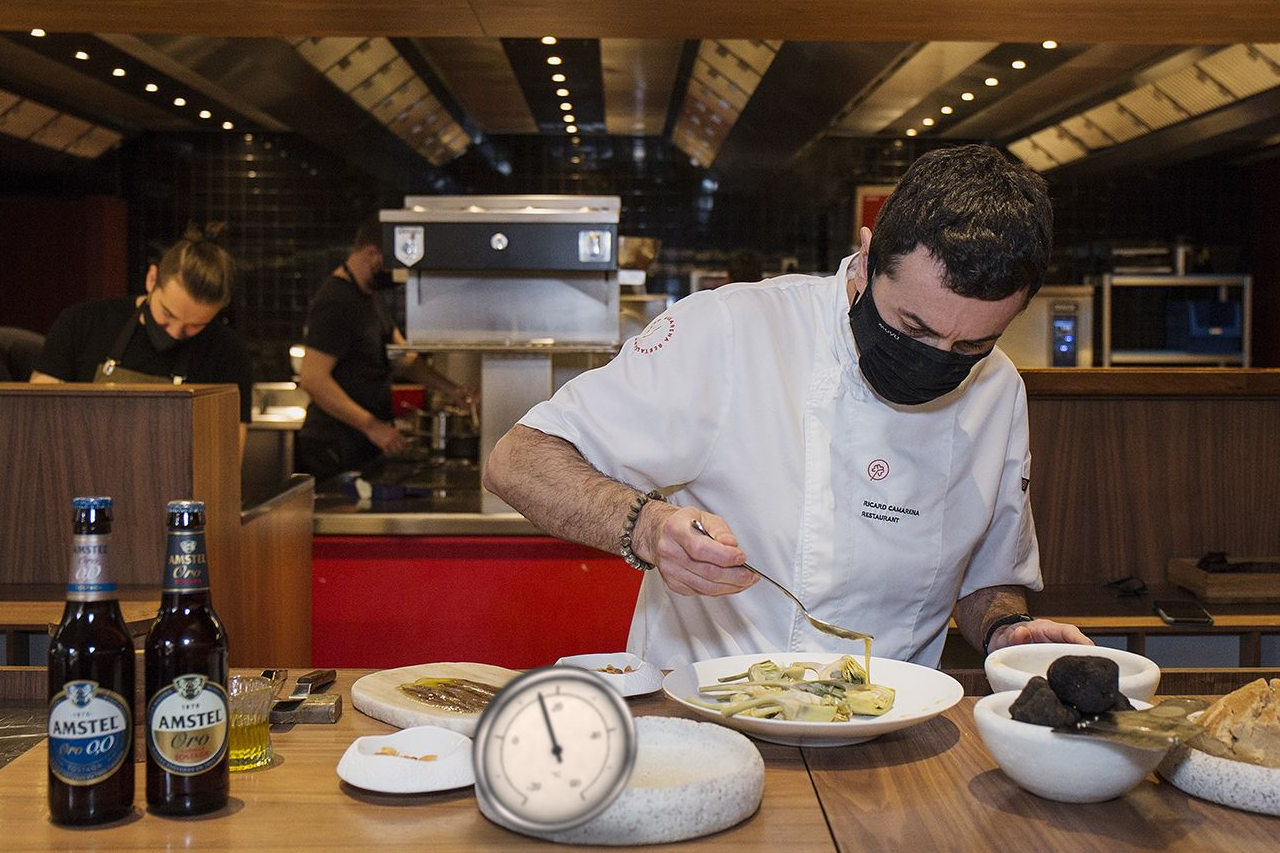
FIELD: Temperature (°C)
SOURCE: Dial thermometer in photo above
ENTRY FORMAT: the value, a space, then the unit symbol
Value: 15 °C
